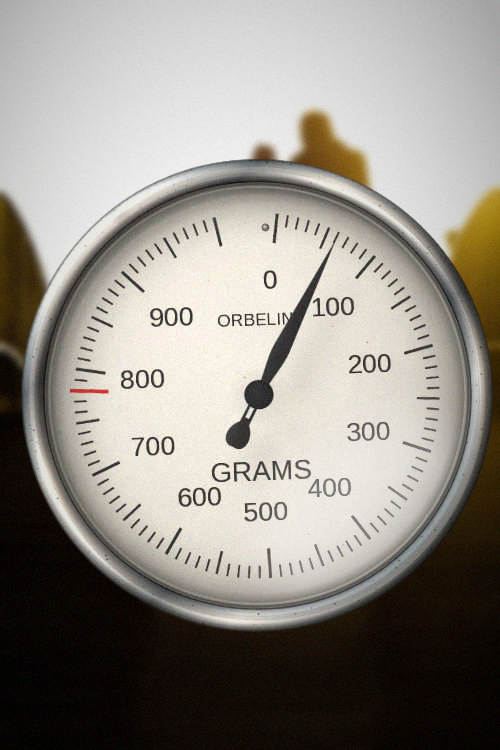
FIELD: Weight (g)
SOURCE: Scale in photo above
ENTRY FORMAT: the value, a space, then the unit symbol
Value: 60 g
